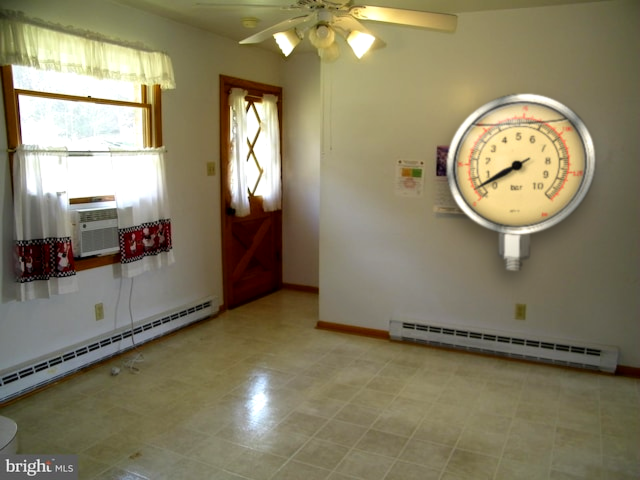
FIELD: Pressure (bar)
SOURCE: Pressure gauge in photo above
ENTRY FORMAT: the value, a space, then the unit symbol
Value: 0.5 bar
